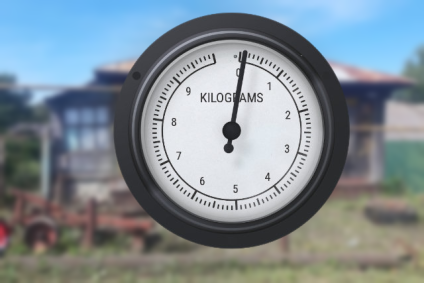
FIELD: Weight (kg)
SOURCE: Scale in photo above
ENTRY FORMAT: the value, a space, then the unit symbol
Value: 0.1 kg
